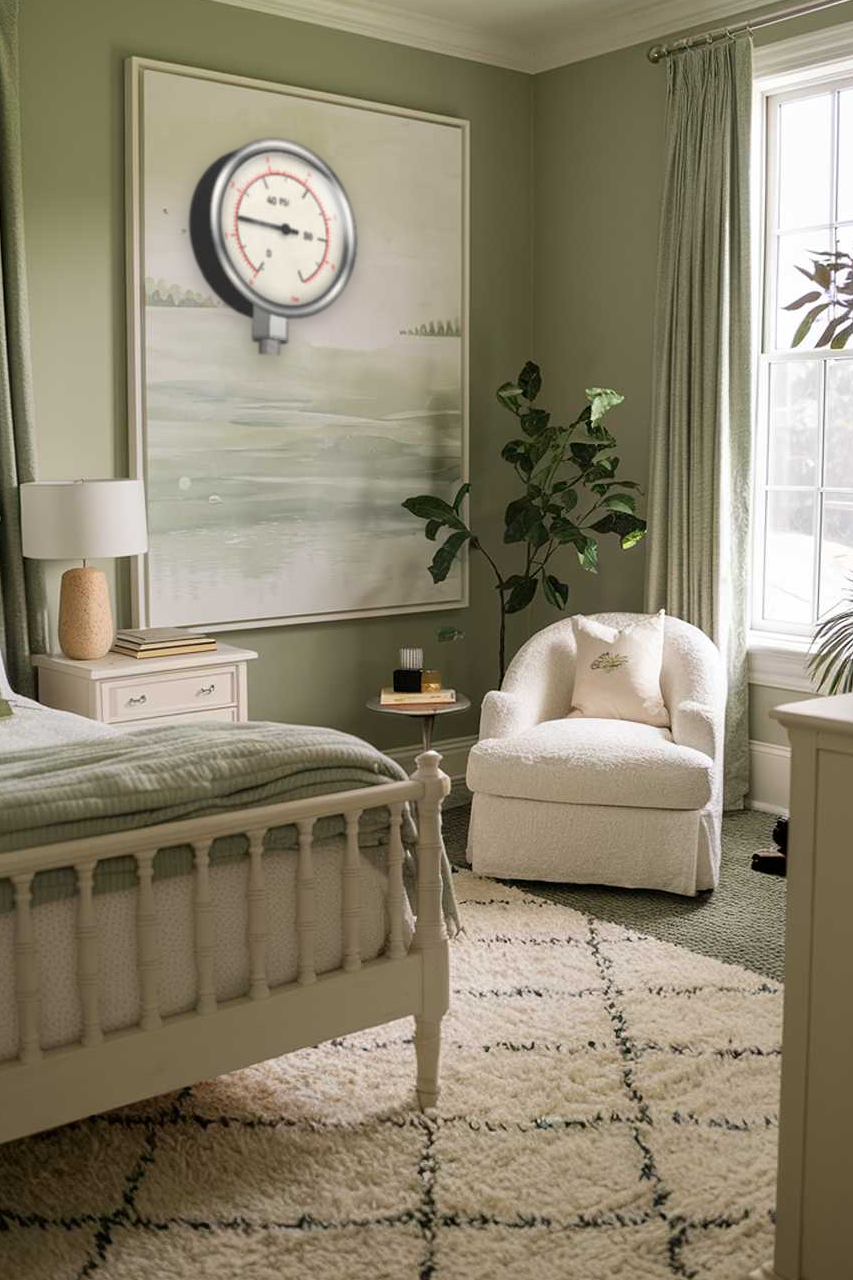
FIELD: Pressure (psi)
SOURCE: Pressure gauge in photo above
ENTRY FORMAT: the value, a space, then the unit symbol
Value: 20 psi
